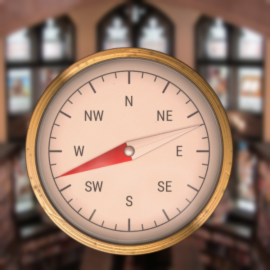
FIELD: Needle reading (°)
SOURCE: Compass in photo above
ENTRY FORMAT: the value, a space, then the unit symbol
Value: 250 °
